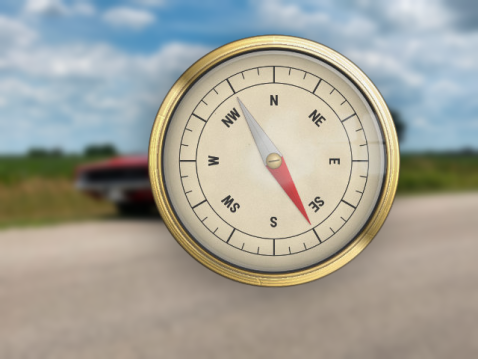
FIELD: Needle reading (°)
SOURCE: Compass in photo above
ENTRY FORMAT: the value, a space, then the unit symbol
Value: 150 °
